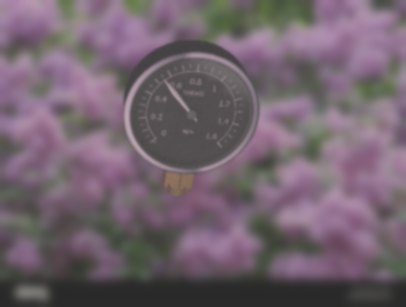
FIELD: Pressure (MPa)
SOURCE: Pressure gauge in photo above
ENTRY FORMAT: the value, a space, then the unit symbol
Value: 0.55 MPa
